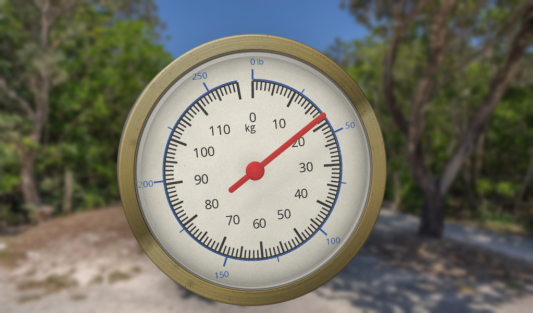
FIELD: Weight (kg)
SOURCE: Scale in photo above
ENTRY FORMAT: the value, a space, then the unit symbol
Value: 18 kg
